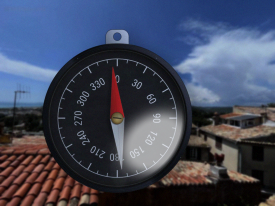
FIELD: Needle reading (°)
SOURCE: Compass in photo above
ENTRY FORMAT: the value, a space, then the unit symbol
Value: 355 °
